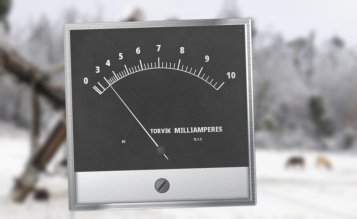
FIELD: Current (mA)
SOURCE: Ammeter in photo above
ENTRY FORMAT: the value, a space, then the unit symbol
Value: 3 mA
